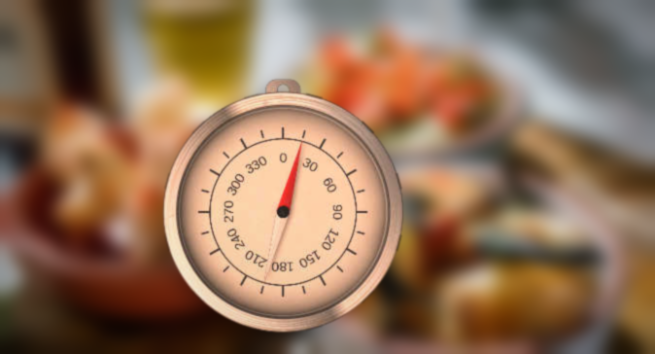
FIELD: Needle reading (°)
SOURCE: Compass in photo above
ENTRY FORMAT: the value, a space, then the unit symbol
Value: 15 °
